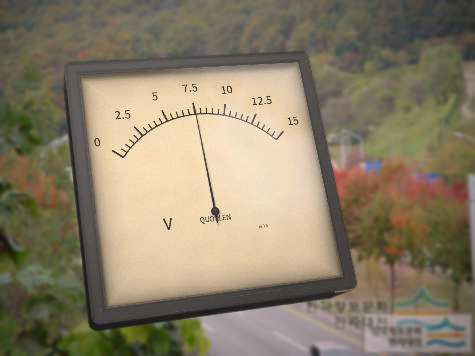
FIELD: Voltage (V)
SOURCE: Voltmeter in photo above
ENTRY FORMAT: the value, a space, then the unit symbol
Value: 7.5 V
